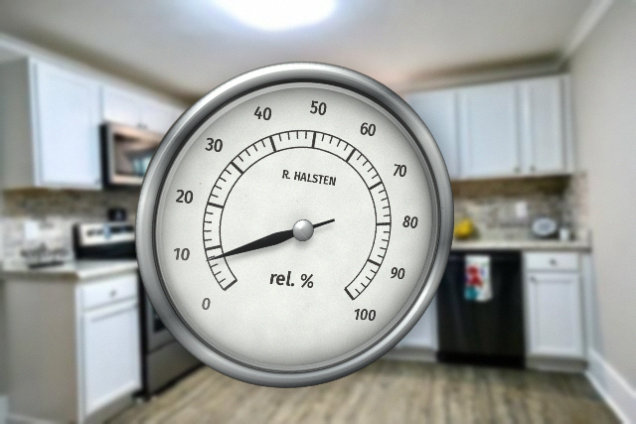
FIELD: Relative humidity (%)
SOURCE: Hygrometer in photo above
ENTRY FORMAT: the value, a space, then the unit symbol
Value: 8 %
